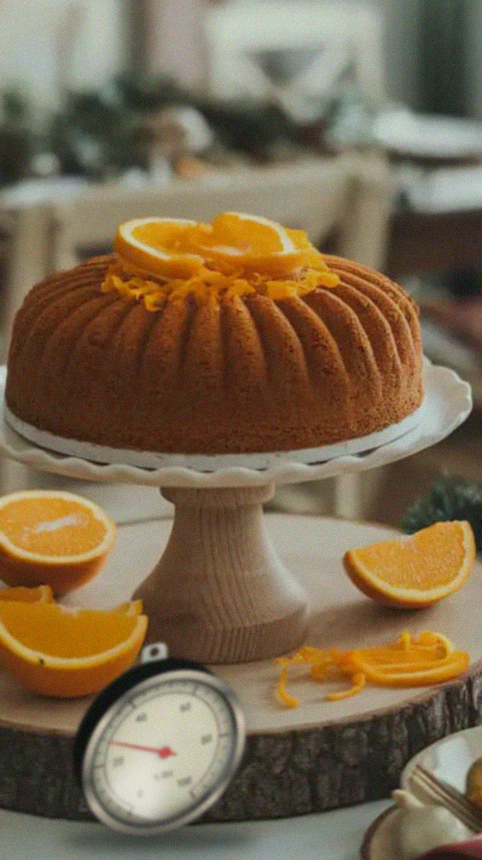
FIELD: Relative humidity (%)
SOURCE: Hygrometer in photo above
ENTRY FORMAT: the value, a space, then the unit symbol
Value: 28 %
